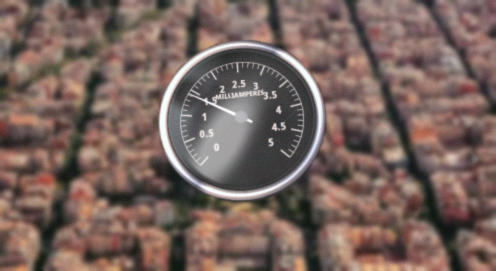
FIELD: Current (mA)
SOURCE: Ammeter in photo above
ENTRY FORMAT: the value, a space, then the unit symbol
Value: 1.4 mA
